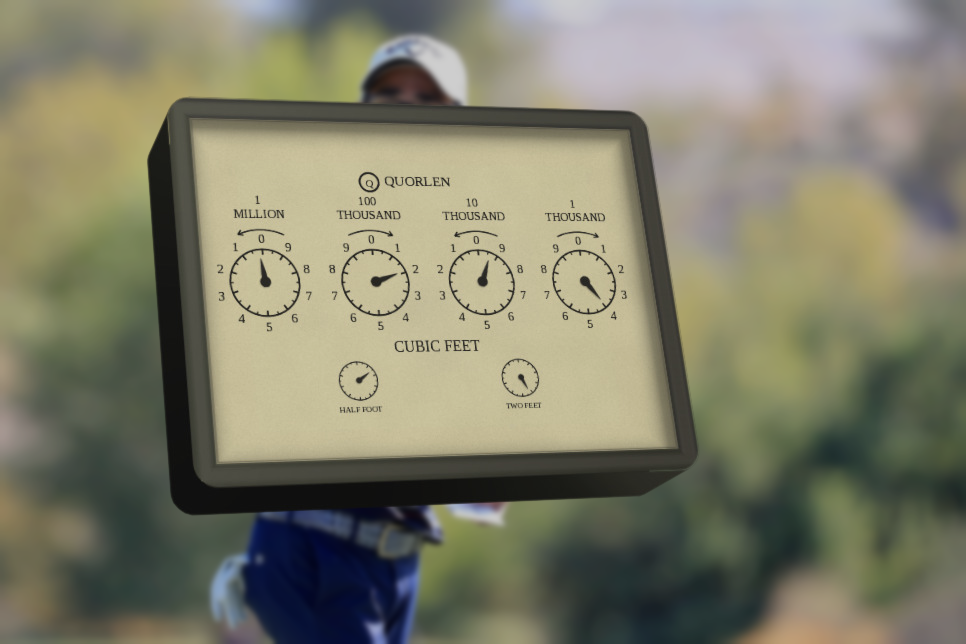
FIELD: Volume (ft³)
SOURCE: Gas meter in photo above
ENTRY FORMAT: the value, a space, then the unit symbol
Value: 19400 ft³
